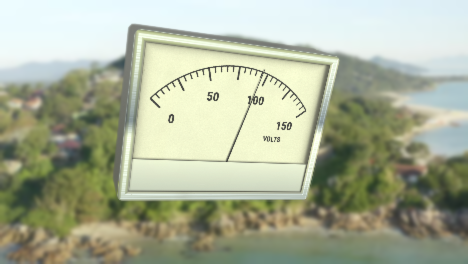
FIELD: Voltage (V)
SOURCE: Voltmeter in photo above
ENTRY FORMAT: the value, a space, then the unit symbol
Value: 95 V
